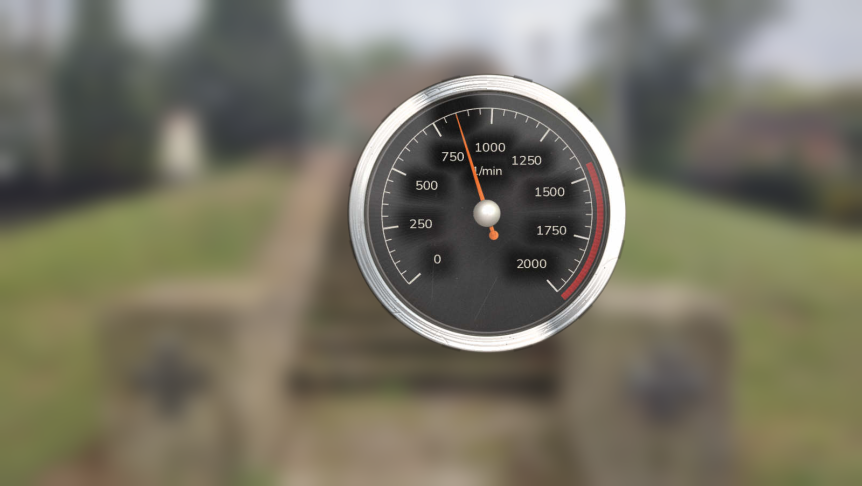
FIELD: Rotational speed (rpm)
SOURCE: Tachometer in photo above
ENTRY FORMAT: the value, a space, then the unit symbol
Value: 850 rpm
